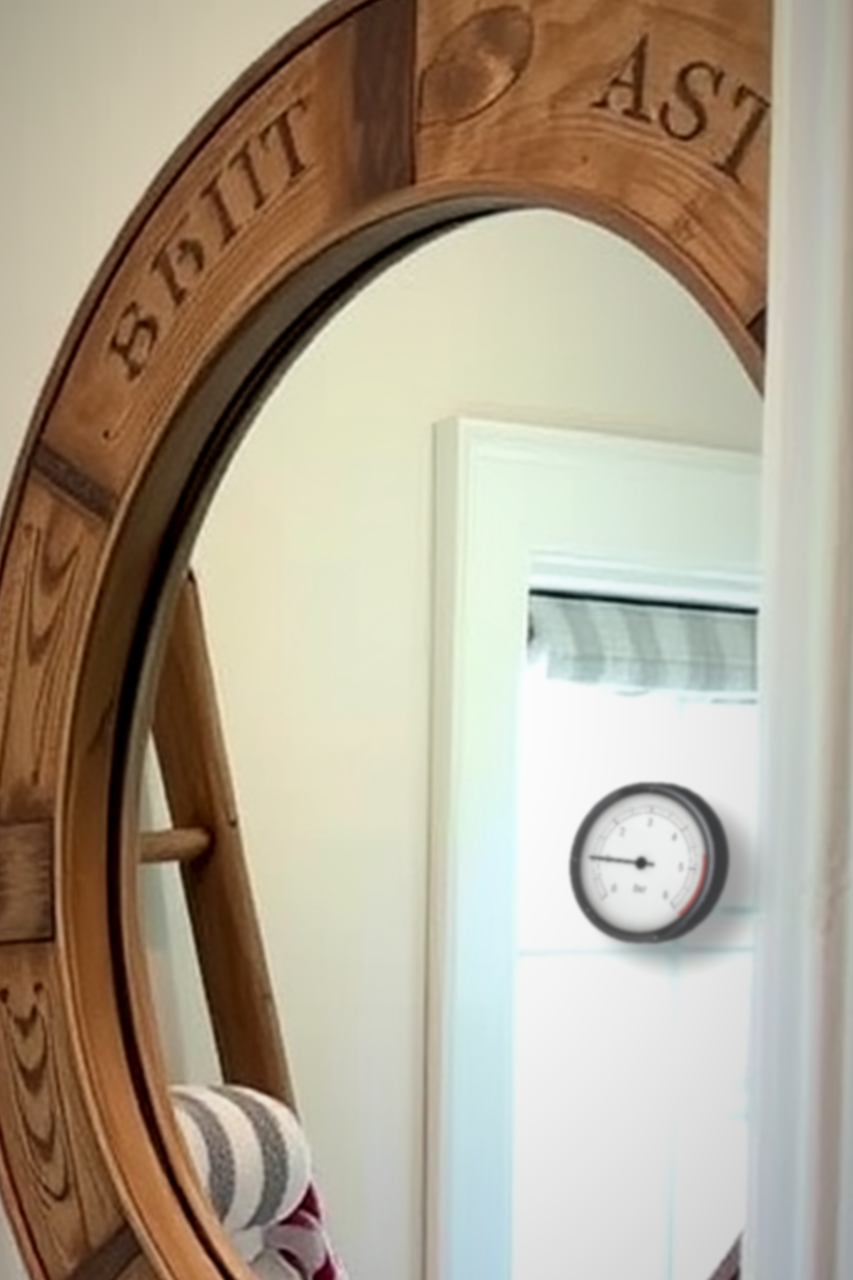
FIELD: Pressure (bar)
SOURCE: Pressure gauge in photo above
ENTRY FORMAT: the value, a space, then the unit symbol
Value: 1 bar
